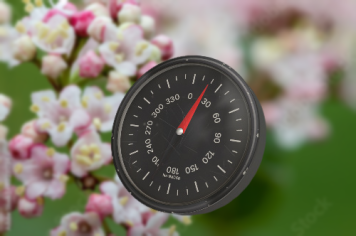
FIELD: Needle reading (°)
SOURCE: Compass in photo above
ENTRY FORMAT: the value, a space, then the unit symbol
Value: 20 °
